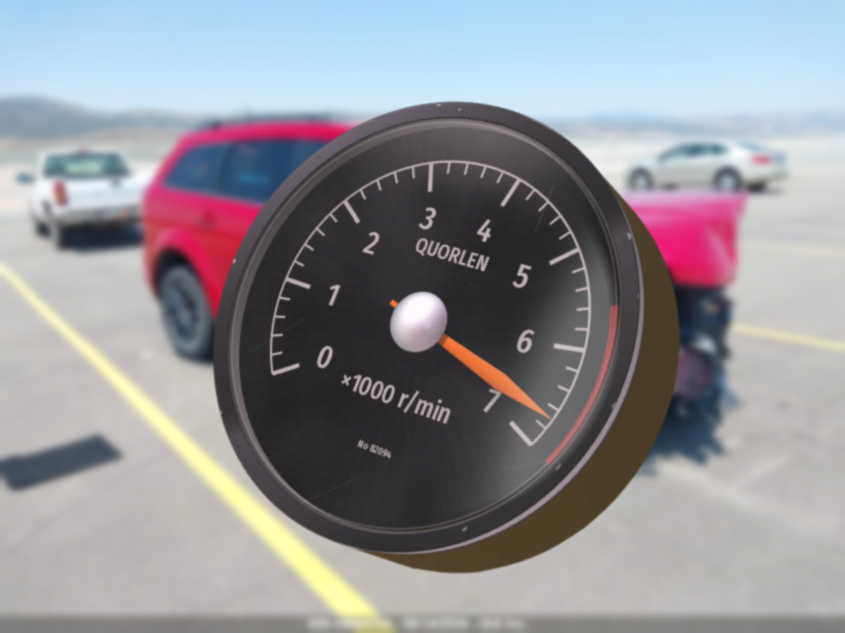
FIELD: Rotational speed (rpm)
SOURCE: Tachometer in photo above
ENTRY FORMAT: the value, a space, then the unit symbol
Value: 6700 rpm
